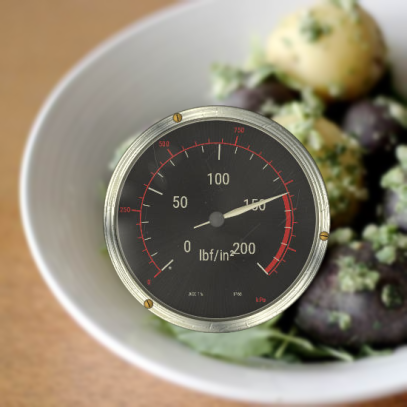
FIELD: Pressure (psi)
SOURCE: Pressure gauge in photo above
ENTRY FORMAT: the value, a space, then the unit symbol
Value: 150 psi
